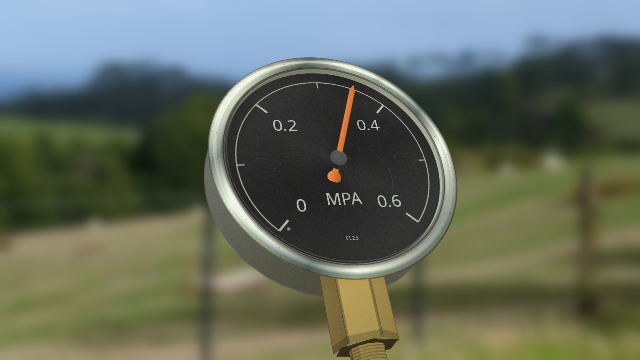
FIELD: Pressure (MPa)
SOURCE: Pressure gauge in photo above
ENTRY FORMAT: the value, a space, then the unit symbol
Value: 0.35 MPa
